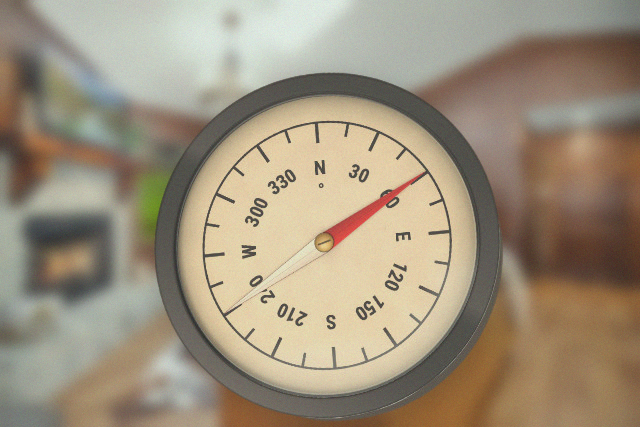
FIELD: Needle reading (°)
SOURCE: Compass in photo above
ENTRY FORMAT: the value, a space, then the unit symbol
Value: 60 °
